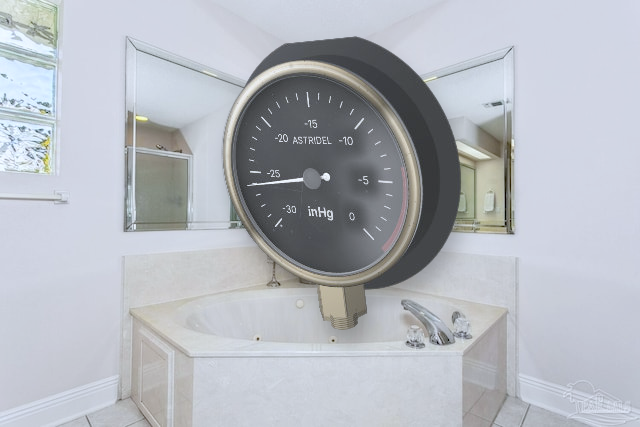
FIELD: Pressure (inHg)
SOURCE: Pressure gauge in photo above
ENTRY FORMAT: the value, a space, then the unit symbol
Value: -26 inHg
